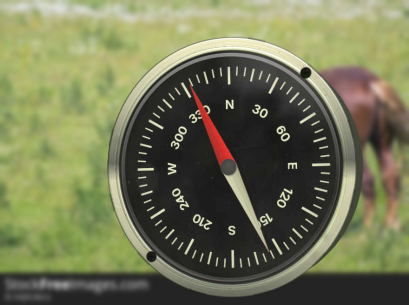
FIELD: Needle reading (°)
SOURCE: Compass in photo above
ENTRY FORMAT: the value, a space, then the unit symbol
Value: 335 °
